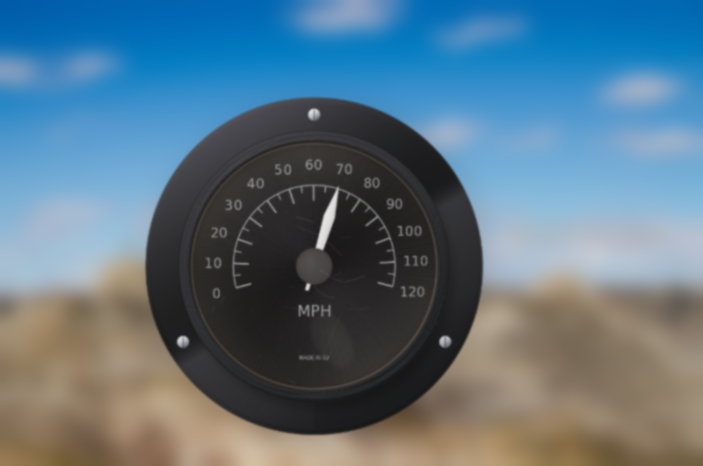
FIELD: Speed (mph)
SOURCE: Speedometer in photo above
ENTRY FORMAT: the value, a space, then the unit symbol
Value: 70 mph
